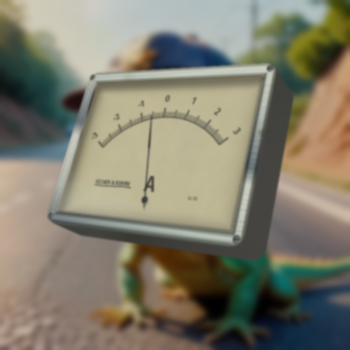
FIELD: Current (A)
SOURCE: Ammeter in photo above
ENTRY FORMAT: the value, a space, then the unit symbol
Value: -0.5 A
